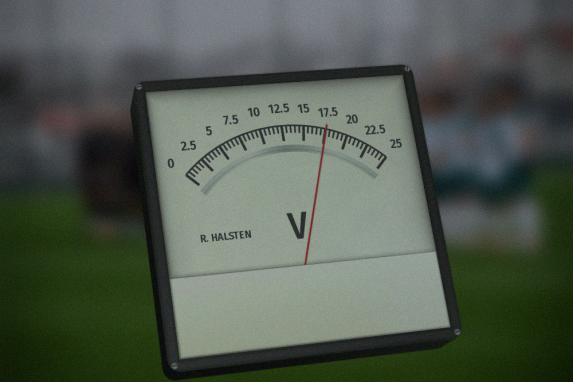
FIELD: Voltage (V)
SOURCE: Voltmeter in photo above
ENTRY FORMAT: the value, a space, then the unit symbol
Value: 17.5 V
